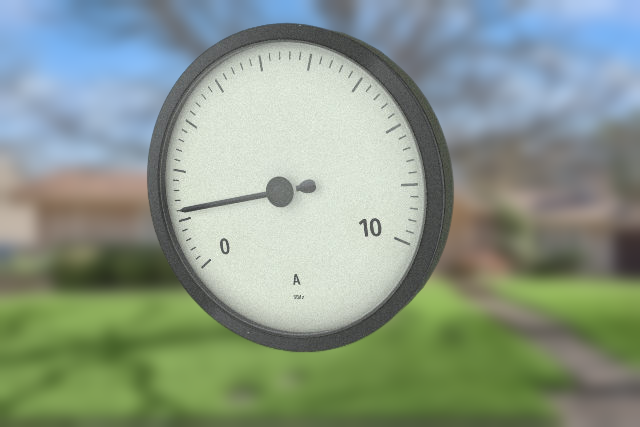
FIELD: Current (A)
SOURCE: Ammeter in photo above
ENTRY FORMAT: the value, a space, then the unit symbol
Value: 1.2 A
